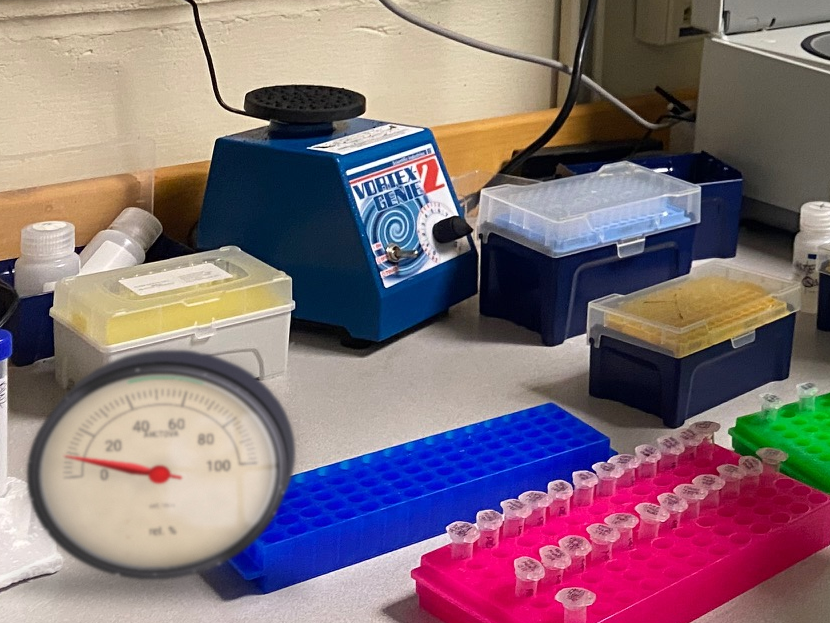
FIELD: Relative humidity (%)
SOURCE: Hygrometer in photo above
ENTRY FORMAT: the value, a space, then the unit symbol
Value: 10 %
